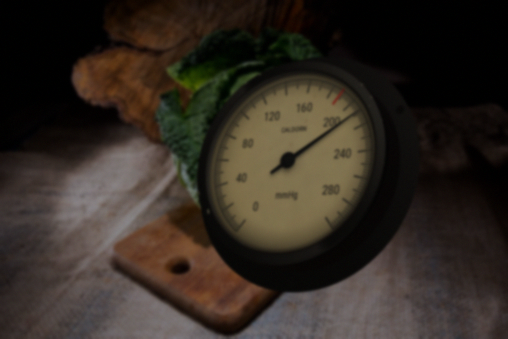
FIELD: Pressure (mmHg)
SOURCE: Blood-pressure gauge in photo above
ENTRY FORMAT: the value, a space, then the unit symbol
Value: 210 mmHg
